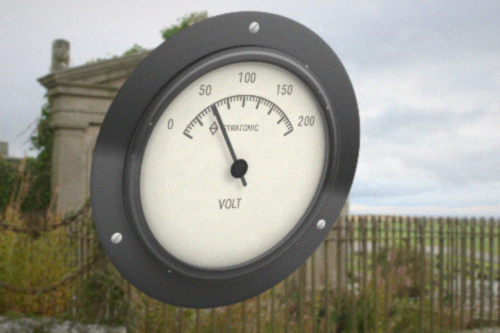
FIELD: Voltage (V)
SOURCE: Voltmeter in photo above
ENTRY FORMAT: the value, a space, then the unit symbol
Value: 50 V
